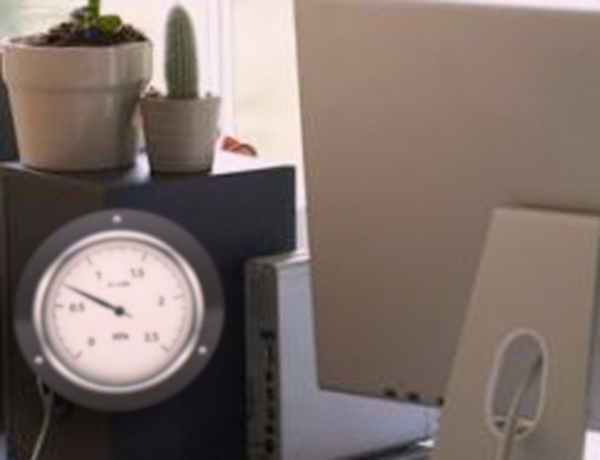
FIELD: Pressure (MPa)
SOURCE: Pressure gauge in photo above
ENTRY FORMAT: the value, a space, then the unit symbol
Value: 0.7 MPa
